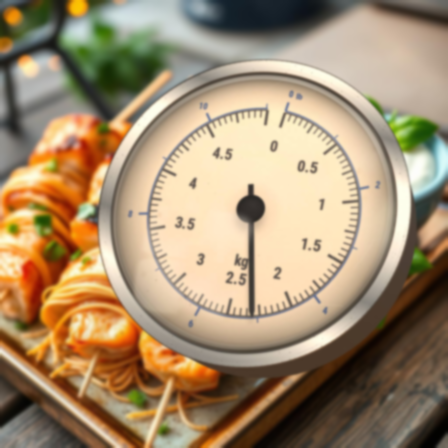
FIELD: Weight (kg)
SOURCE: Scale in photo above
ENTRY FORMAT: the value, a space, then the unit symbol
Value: 2.3 kg
